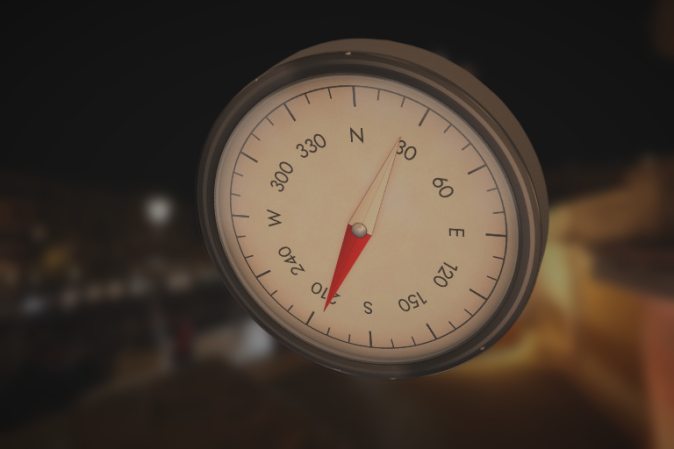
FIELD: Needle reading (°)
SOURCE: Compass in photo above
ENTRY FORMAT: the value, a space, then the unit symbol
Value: 205 °
